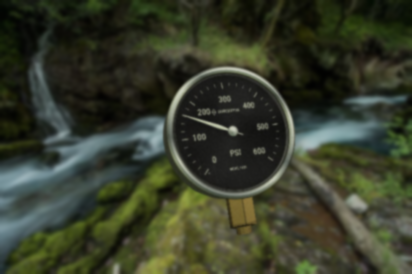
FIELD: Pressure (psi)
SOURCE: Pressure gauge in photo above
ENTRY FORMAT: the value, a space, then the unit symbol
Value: 160 psi
